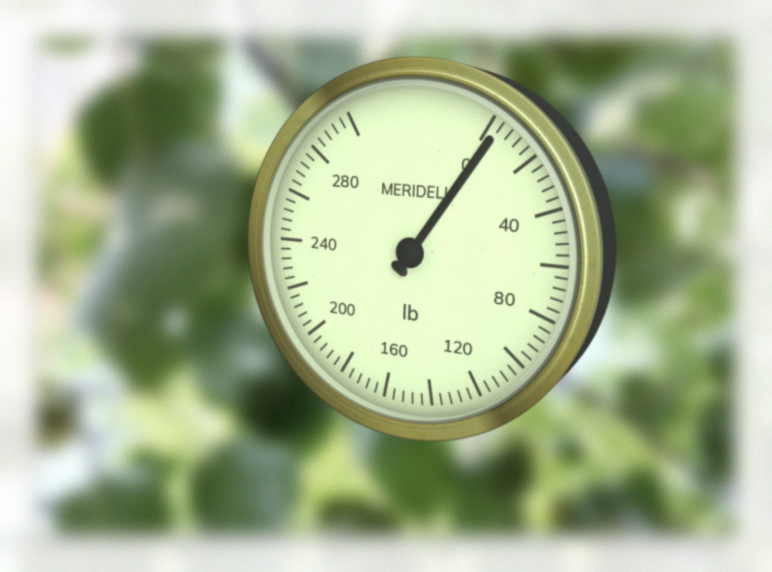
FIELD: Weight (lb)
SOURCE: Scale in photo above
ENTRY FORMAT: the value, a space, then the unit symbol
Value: 4 lb
